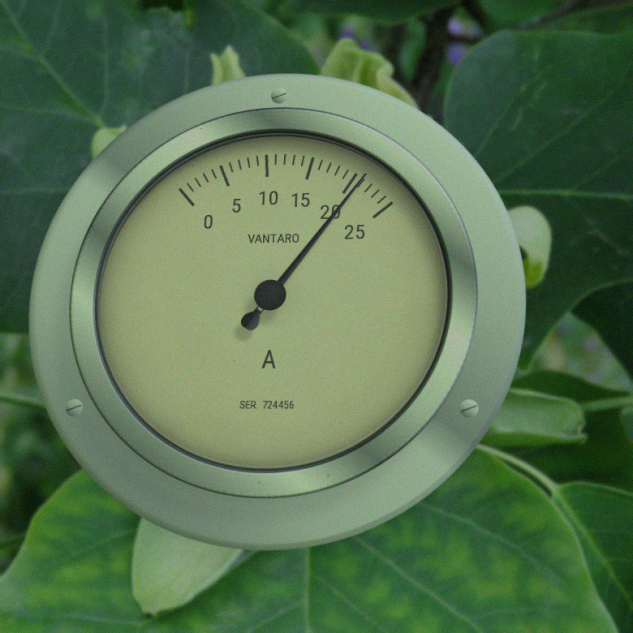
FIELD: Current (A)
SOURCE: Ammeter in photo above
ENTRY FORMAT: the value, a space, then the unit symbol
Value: 21 A
